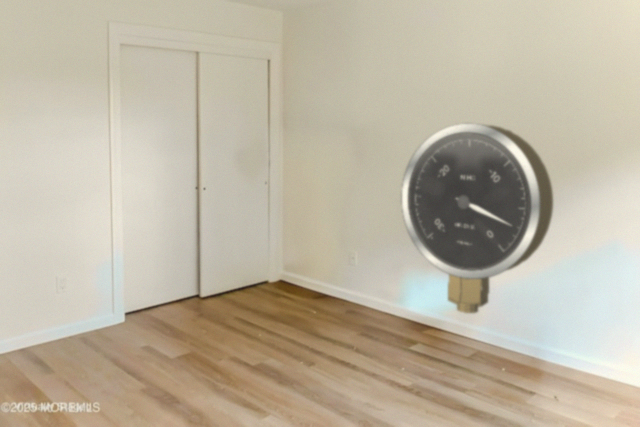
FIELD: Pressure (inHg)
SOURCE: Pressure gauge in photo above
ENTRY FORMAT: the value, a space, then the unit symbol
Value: -3 inHg
